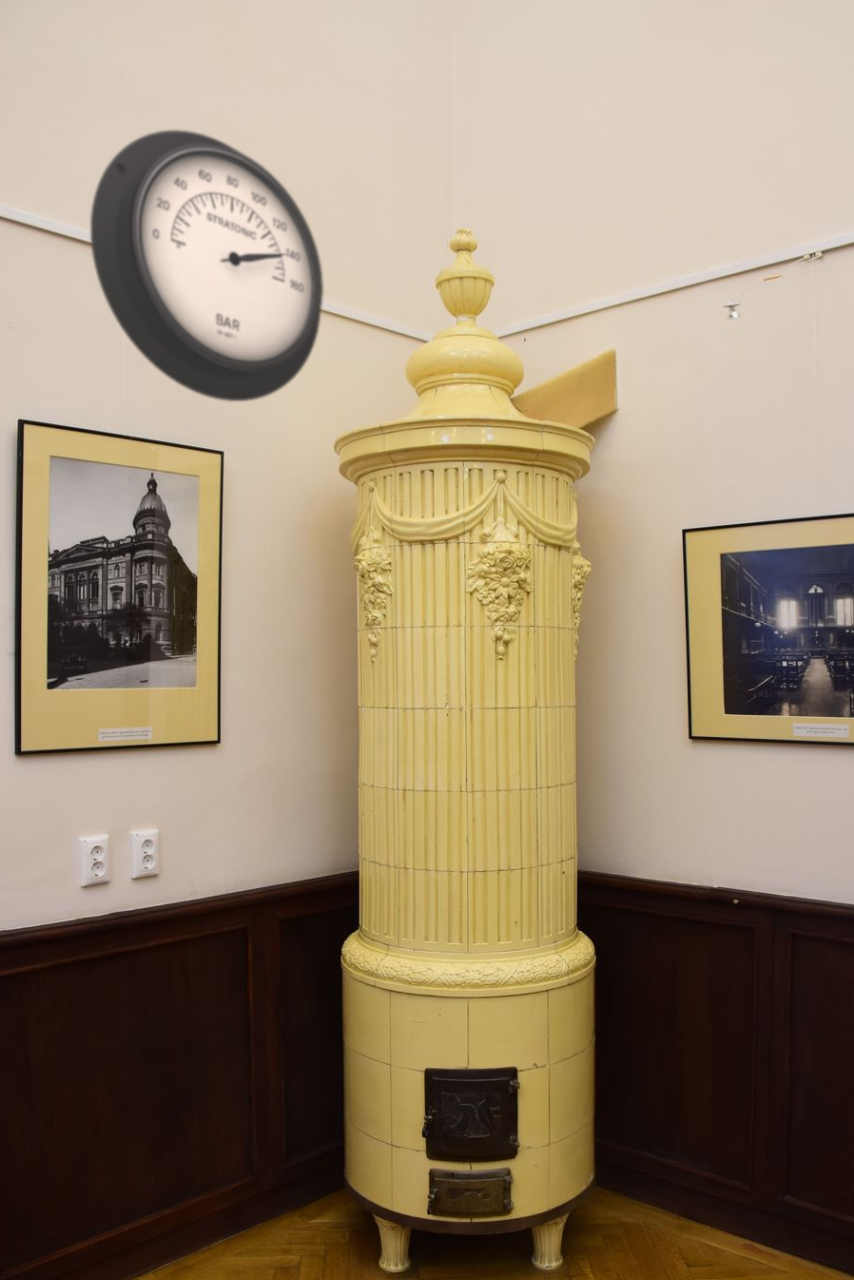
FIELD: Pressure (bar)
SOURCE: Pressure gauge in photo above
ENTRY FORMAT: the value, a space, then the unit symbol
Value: 140 bar
